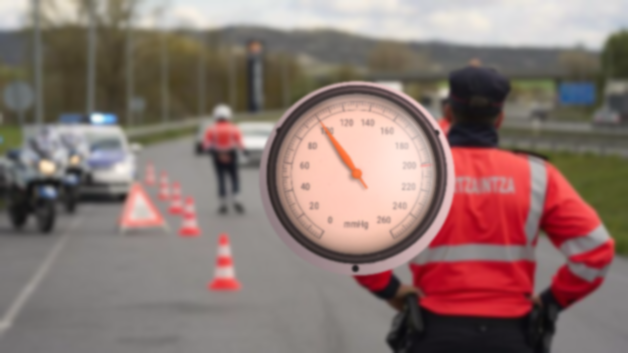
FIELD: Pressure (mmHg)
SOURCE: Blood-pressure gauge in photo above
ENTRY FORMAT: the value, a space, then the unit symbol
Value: 100 mmHg
